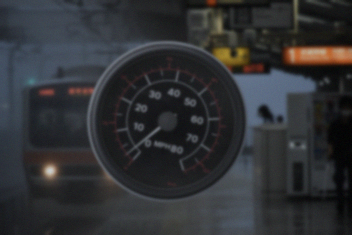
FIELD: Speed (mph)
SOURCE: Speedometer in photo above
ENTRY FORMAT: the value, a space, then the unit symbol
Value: 2.5 mph
